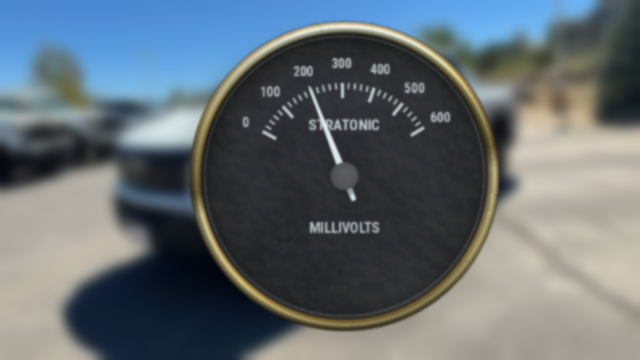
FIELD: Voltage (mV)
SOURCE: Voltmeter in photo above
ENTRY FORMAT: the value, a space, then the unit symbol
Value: 200 mV
